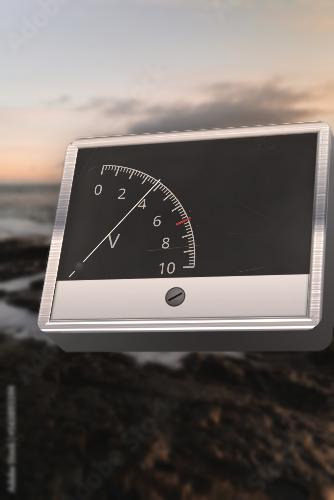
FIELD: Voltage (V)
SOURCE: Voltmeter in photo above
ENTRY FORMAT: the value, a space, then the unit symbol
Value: 4 V
